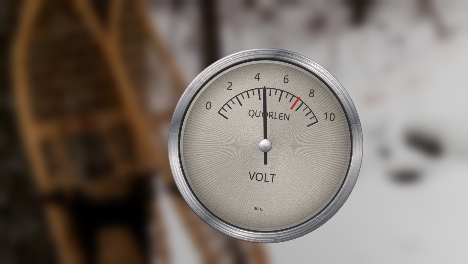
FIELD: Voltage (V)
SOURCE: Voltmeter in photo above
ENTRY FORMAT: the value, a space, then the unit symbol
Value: 4.5 V
